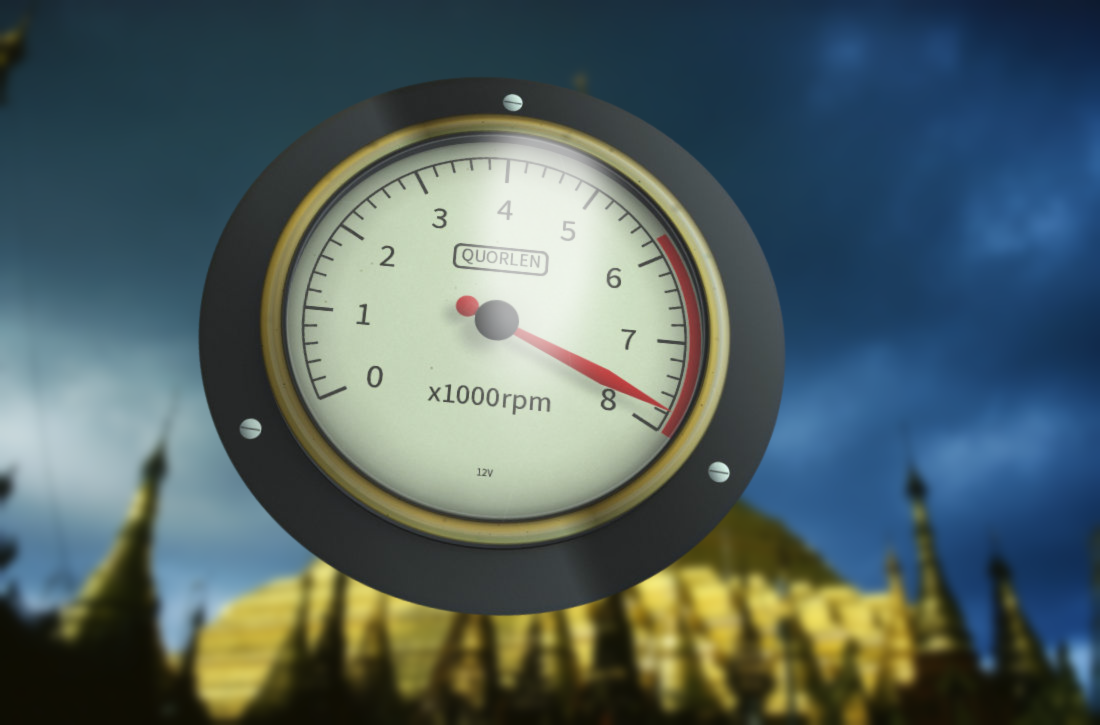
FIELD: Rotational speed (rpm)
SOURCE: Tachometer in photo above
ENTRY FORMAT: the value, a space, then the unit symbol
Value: 7800 rpm
